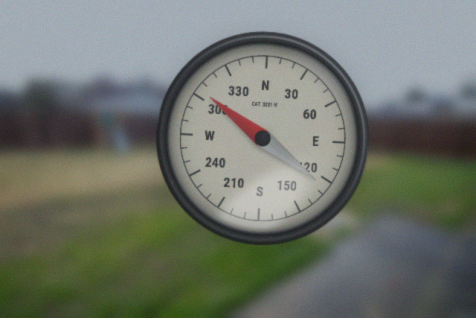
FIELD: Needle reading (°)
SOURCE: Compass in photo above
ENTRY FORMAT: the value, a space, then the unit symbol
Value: 305 °
